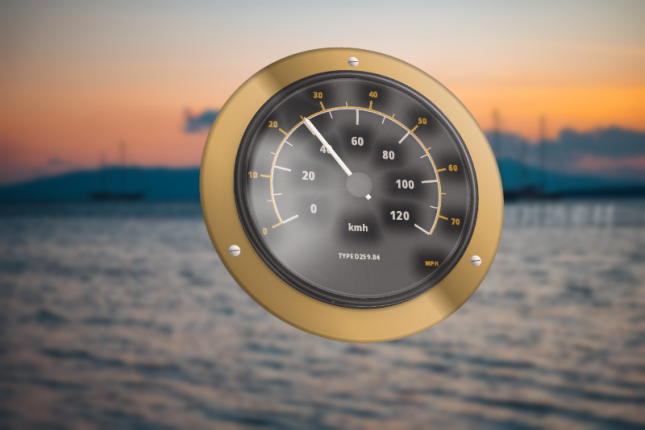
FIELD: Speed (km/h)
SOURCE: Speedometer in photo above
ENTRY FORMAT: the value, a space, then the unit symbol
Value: 40 km/h
